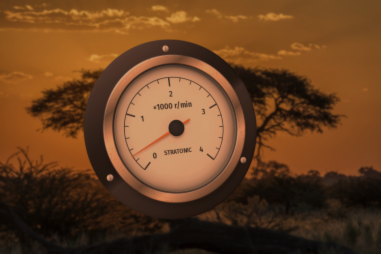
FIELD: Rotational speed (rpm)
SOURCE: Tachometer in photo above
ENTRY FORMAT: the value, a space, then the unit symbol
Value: 300 rpm
